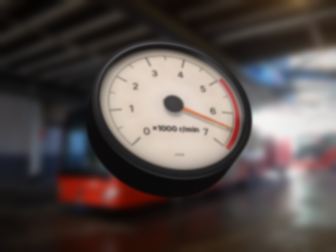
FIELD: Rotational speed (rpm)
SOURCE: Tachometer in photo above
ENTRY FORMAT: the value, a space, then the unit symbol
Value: 6500 rpm
